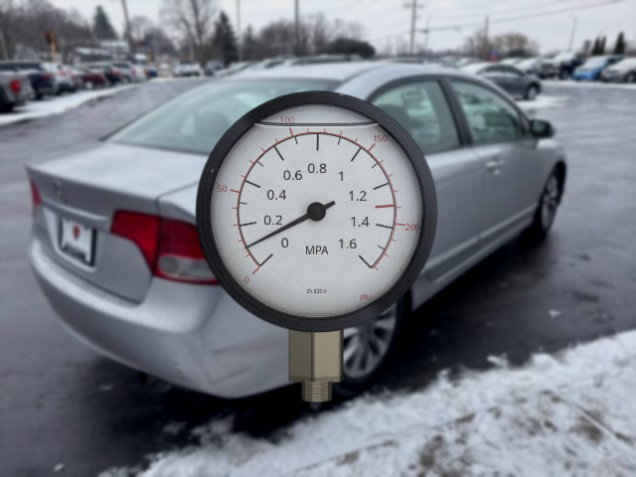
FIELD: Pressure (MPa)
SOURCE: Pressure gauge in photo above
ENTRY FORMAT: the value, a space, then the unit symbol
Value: 0.1 MPa
